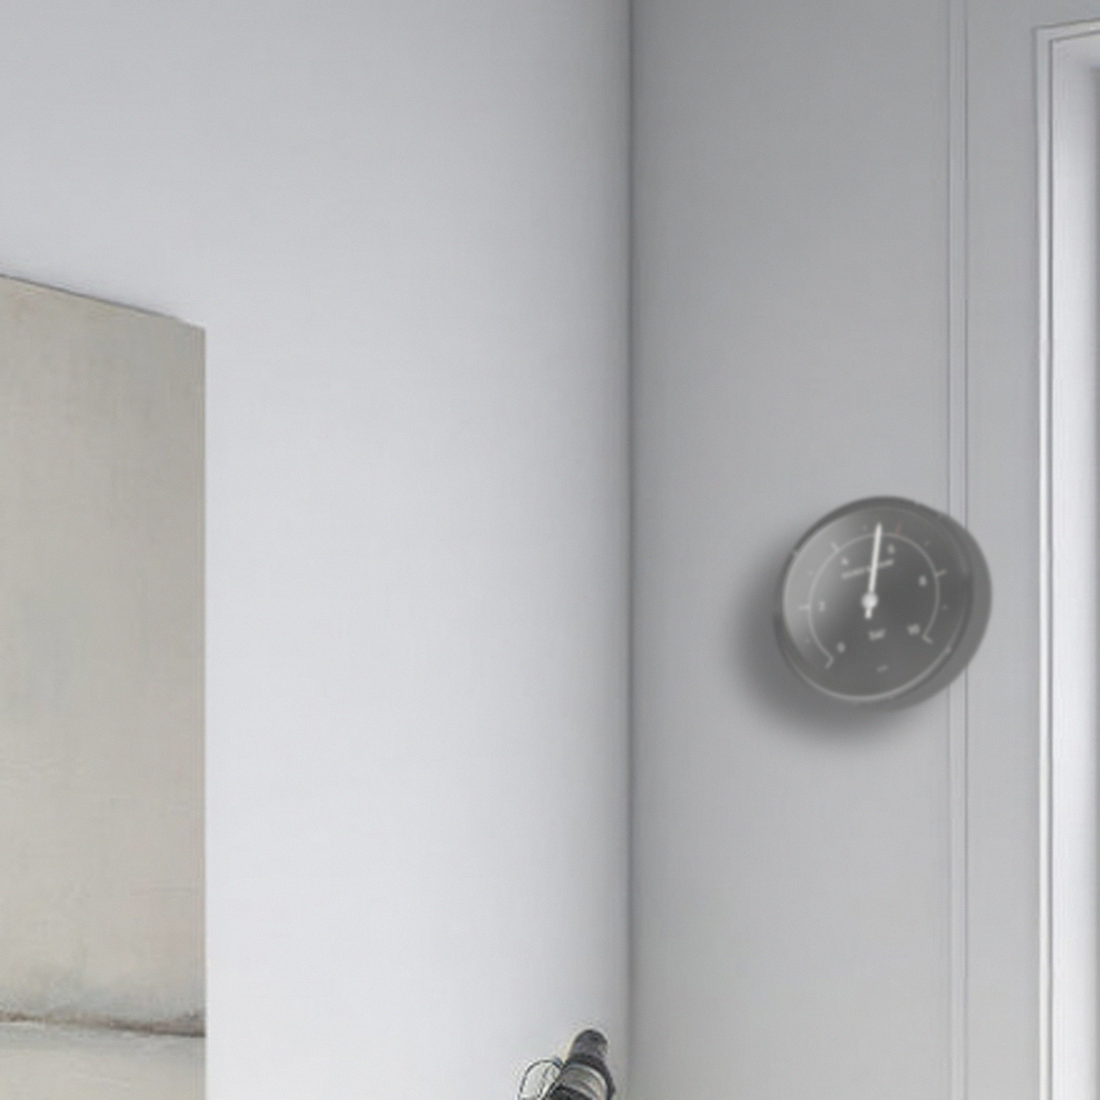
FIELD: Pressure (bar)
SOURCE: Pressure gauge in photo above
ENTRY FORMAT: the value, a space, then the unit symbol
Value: 5.5 bar
